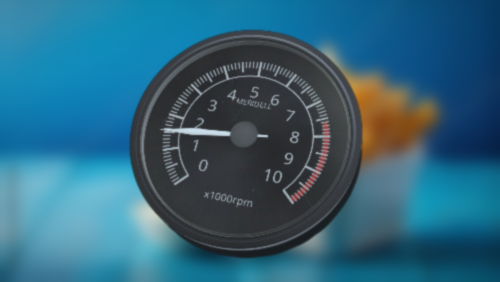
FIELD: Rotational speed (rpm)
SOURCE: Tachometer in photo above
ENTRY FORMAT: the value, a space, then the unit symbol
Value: 1500 rpm
